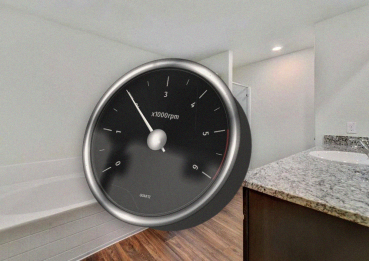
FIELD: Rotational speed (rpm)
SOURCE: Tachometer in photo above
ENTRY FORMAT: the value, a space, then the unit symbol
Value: 2000 rpm
